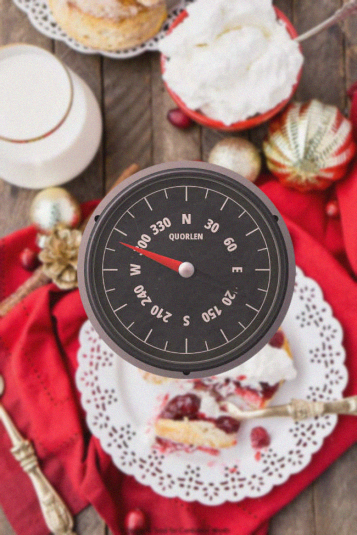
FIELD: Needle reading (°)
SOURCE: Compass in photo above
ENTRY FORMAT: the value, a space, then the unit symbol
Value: 292.5 °
